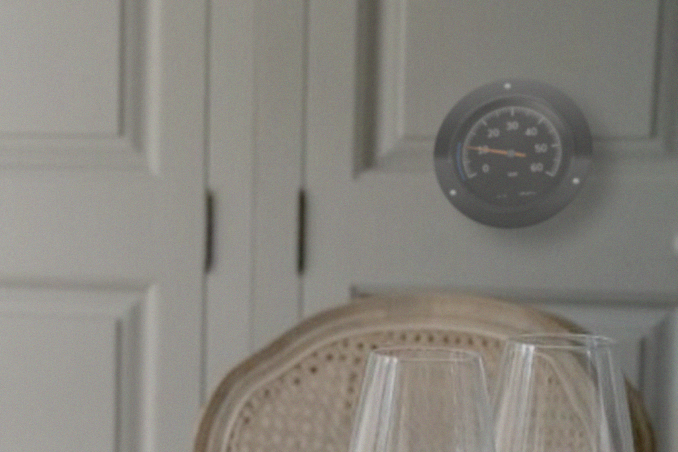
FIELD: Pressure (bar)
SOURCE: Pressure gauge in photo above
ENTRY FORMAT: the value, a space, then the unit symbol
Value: 10 bar
